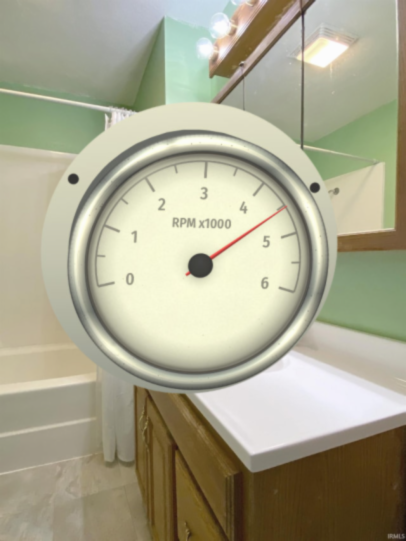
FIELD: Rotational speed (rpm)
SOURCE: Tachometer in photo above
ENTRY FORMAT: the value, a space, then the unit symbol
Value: 4500 rpm
